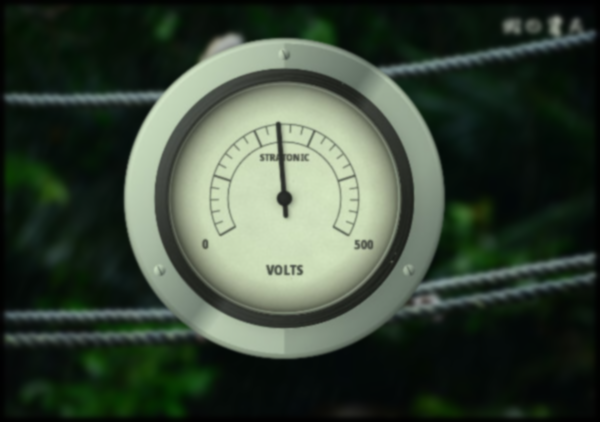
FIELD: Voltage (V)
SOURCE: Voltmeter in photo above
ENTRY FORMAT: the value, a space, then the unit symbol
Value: 240 V
